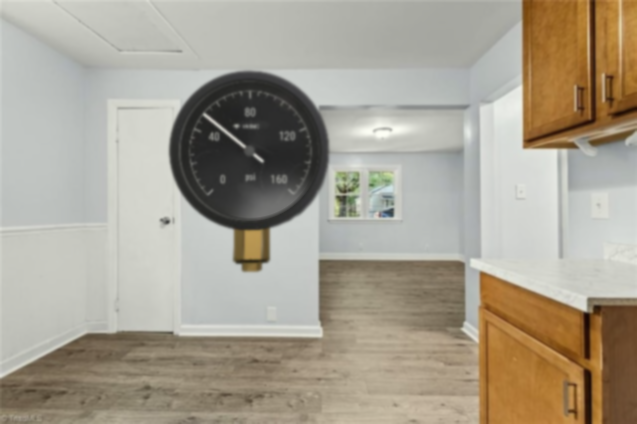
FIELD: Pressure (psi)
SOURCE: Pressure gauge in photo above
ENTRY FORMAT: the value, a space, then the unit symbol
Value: 50 psi
